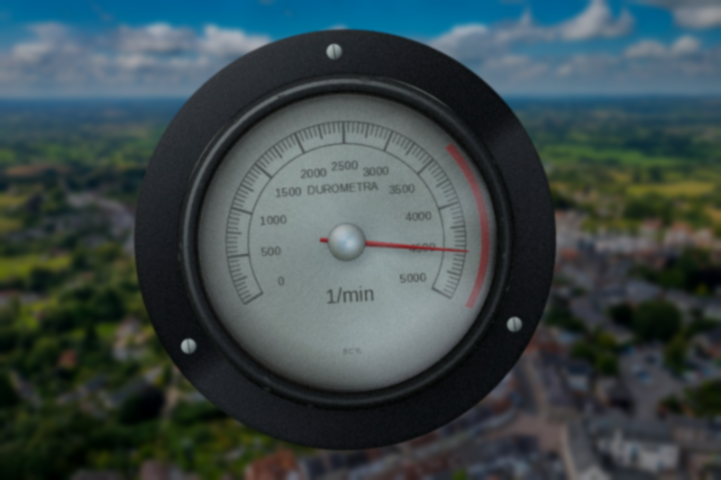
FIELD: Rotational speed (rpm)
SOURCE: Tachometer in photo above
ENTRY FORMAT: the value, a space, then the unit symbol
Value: 4500 rpm
